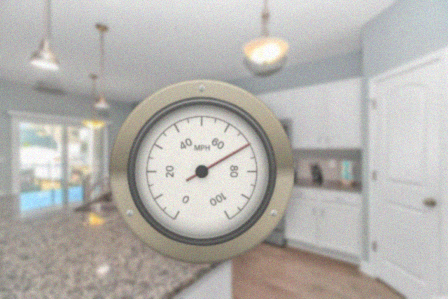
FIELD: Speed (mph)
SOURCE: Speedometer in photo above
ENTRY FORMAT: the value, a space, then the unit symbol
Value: 70 mph
